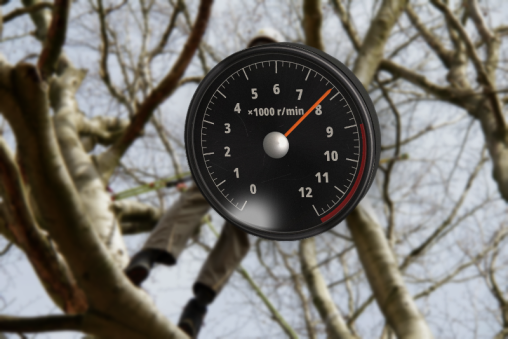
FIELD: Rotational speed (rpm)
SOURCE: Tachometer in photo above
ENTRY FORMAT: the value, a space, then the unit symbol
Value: 7800 rpm
